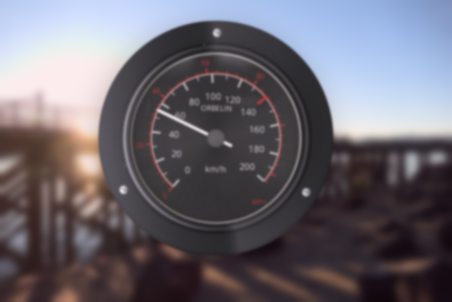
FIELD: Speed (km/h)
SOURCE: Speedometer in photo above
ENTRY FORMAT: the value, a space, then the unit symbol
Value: 55 km/h
